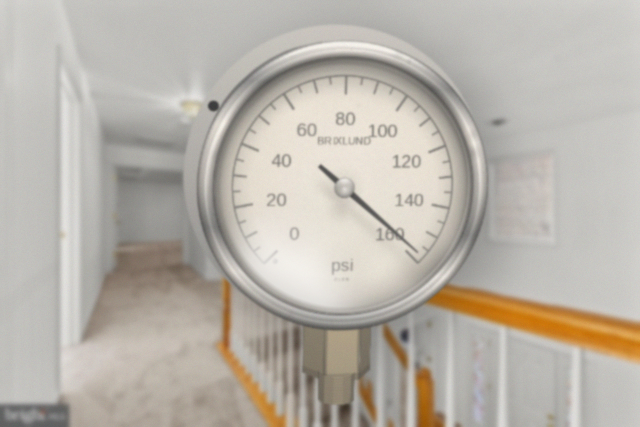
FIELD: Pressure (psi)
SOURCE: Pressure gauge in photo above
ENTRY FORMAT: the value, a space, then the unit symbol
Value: 157.5 psi
